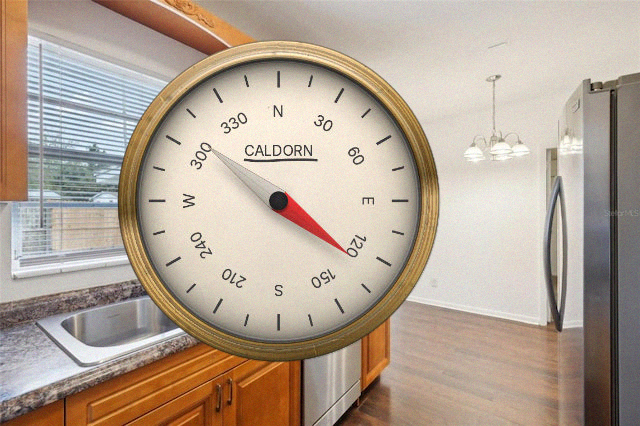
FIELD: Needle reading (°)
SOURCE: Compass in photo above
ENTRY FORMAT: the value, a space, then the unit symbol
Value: 127.5 °
